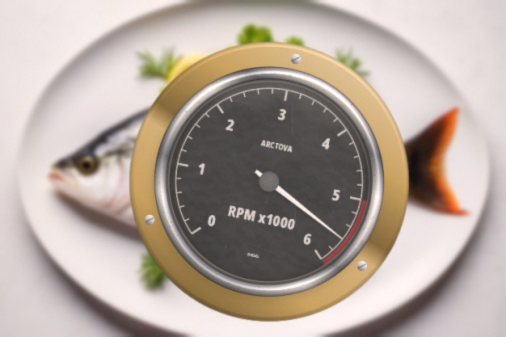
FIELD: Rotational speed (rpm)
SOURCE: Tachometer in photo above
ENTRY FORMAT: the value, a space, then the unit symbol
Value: 5600 rpm
